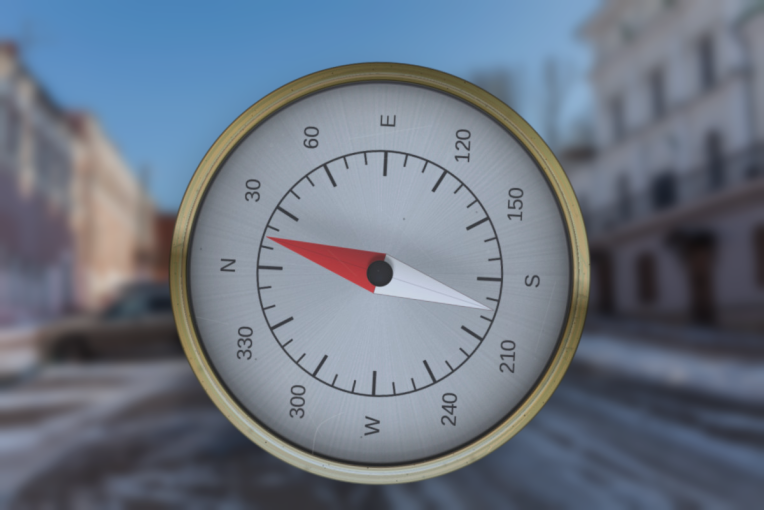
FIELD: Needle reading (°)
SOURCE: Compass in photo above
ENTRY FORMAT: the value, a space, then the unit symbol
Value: 15 °
